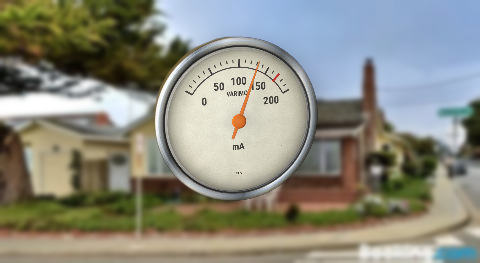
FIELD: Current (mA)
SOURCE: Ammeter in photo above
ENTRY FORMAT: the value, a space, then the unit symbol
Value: 130 mA
